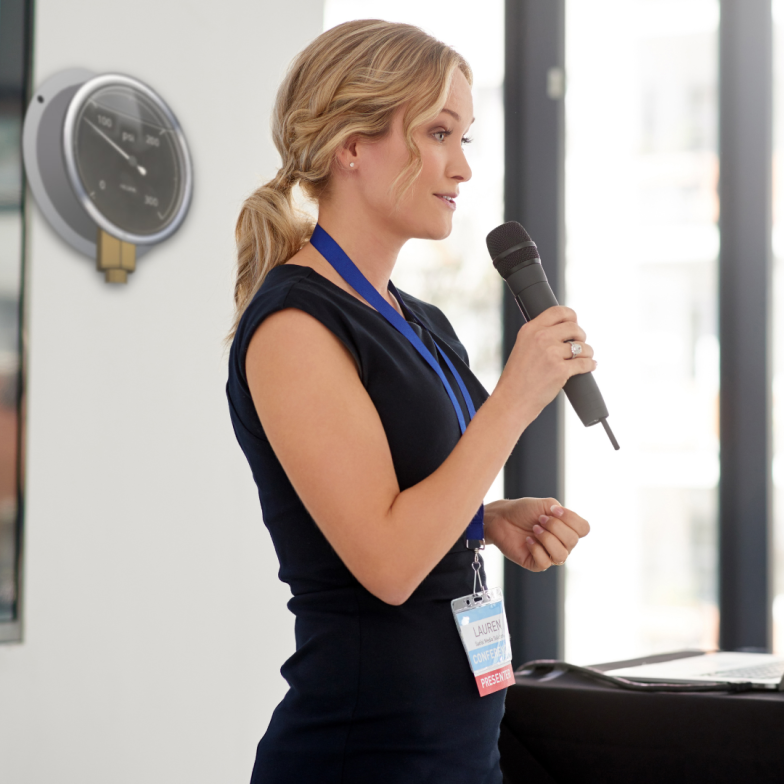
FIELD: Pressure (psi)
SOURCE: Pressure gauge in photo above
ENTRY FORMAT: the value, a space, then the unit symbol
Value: 75 psi
